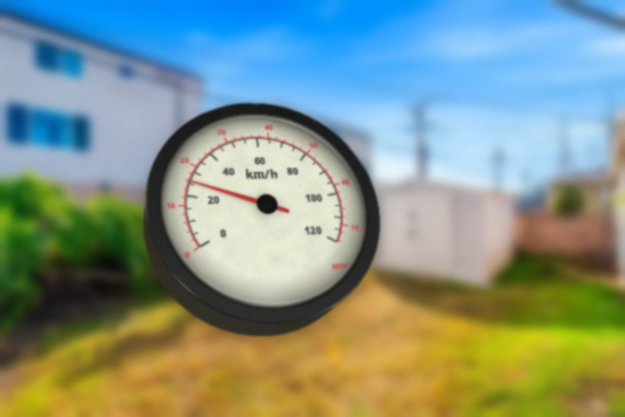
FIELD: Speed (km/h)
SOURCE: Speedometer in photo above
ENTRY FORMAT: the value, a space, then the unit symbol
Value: 25 km/h
